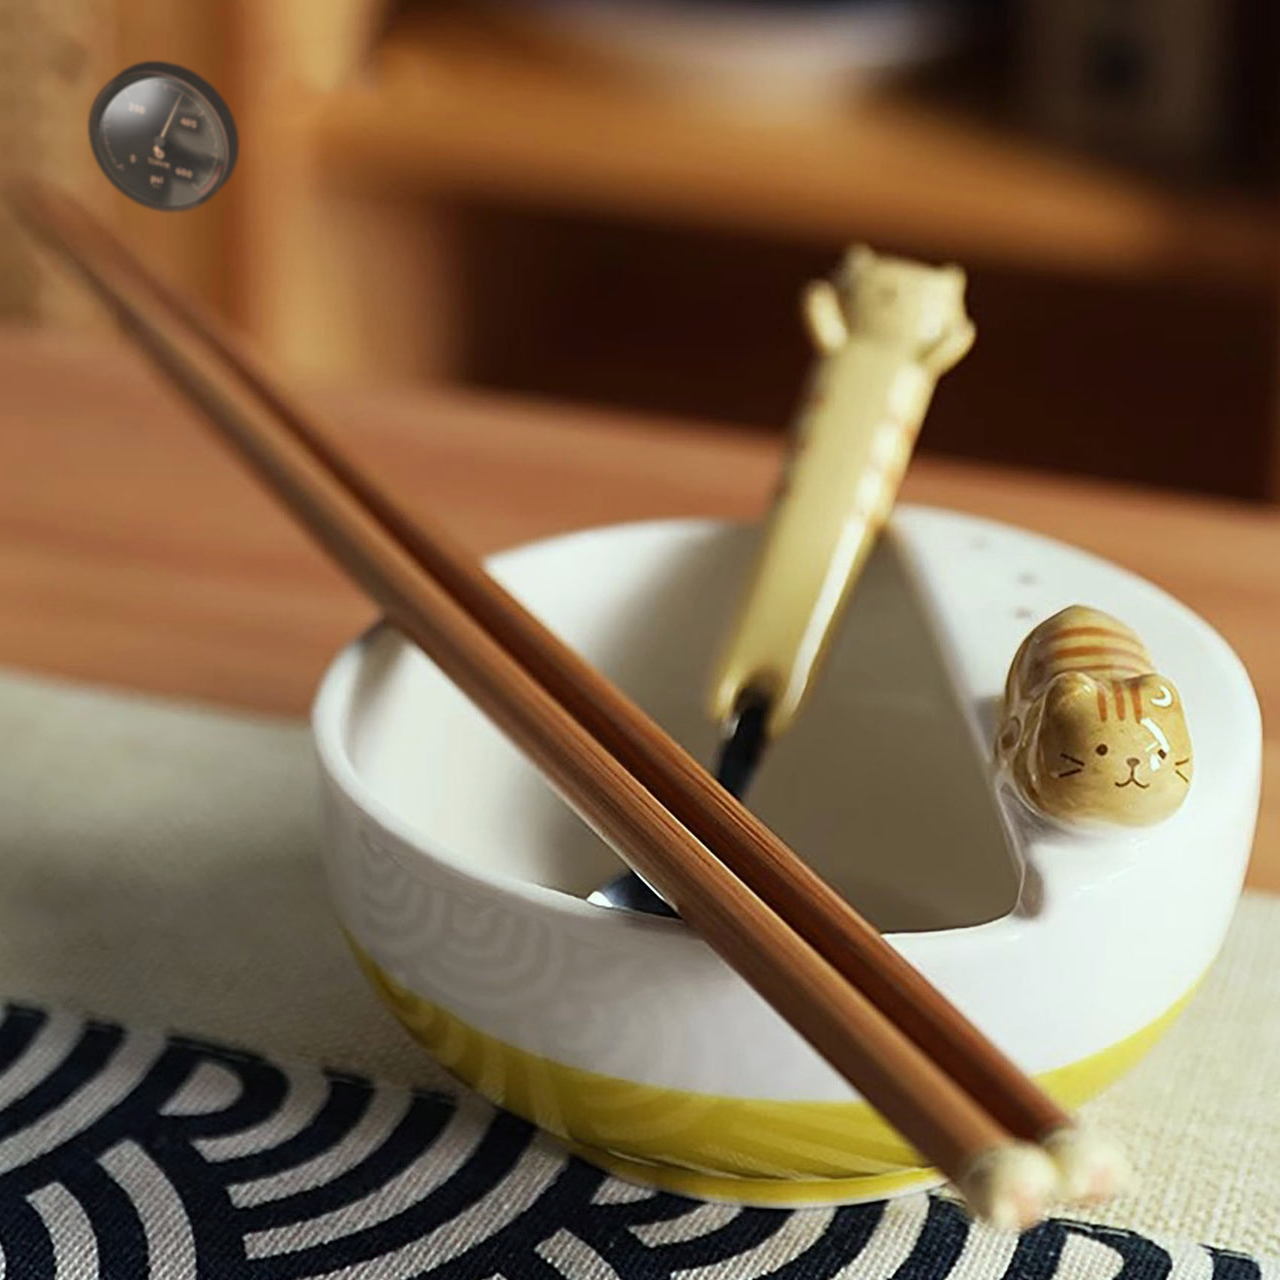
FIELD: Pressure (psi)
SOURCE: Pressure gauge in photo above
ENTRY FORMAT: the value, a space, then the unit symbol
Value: 340 psi
